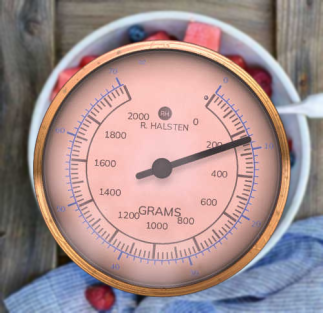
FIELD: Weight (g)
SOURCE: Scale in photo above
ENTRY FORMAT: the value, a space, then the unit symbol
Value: 240 g
